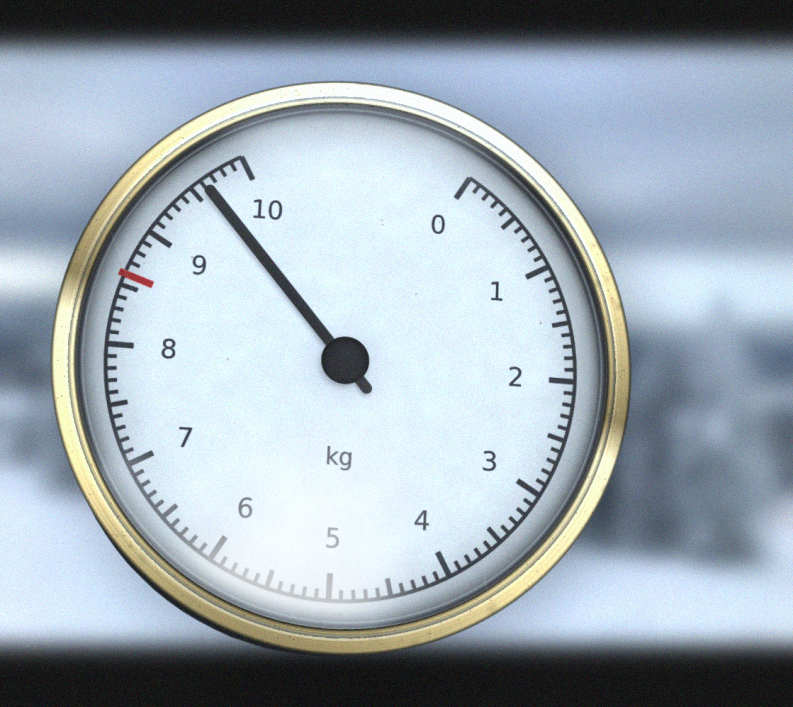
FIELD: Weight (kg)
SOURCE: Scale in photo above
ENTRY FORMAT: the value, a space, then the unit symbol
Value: 9.6 kg
